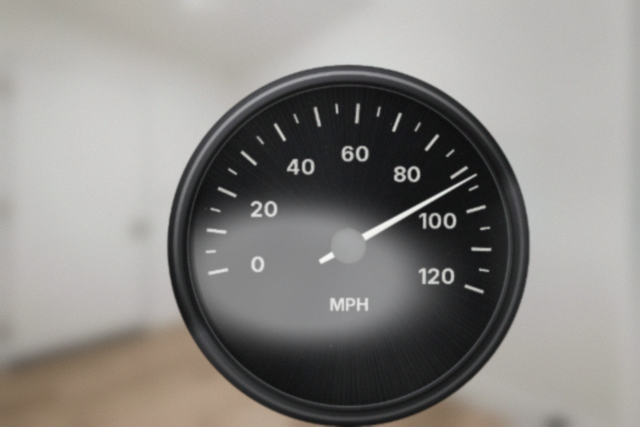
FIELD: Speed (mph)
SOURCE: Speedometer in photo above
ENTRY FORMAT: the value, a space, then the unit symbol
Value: 92.5 mph
